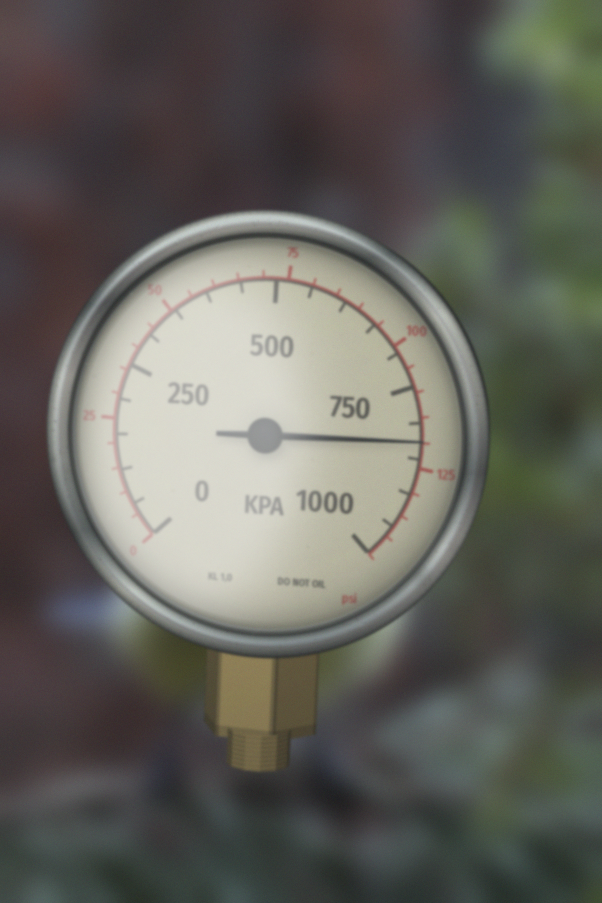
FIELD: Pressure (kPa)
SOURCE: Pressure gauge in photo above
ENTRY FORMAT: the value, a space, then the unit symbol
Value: 825 kPa
